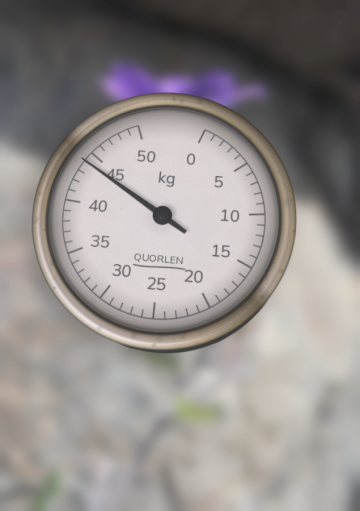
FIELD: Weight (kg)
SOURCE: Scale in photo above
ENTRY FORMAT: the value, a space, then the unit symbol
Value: 44 kg
